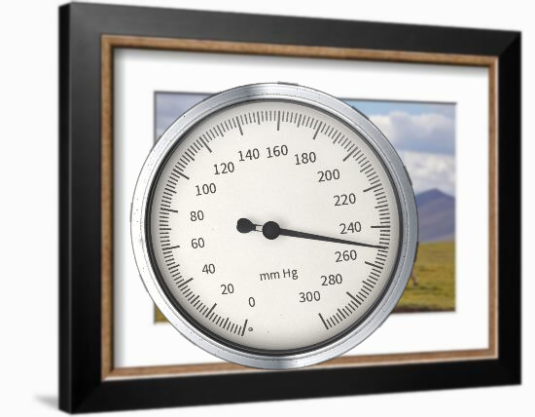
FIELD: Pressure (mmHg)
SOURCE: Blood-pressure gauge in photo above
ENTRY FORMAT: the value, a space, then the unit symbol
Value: 250 mmHg
